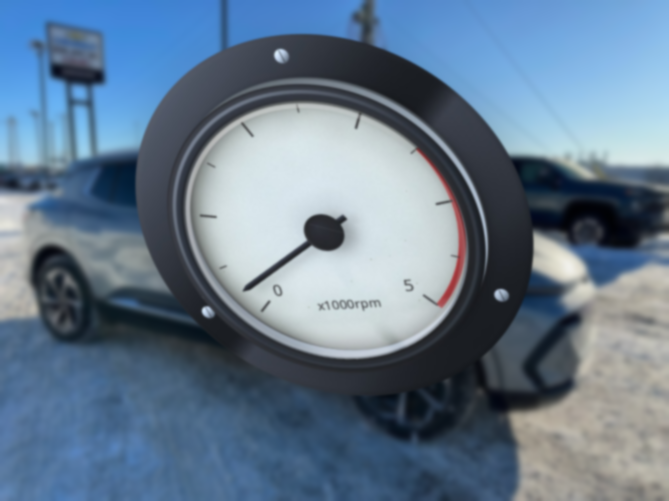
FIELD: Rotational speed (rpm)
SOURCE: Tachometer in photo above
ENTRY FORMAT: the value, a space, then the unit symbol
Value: 250 rpm
